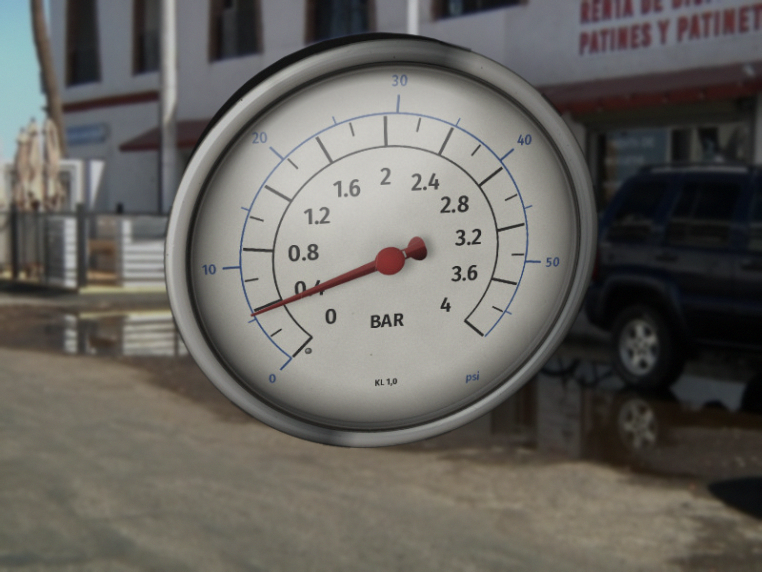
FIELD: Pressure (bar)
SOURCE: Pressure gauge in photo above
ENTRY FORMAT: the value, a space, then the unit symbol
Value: 0.4 bar
